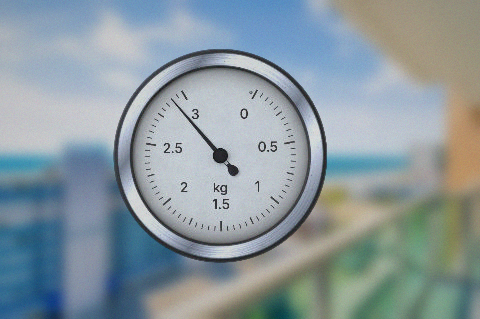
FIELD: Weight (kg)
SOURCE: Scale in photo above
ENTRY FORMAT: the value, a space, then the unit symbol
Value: 2.9 kg
